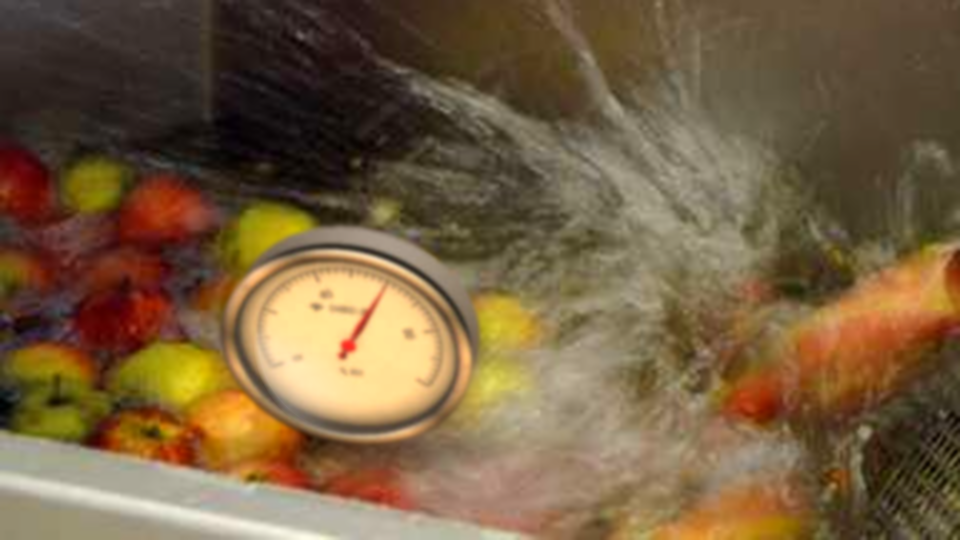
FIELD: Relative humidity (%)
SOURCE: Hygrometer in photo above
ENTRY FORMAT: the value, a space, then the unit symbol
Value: 60 %
